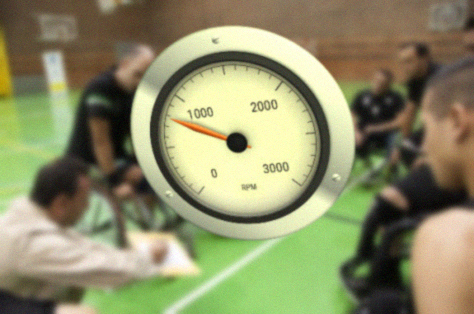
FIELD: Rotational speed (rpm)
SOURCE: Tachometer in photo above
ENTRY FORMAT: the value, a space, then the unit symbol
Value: 800 rpm
